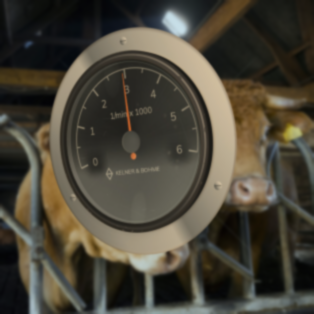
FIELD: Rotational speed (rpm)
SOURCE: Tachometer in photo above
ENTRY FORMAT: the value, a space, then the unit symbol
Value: 3000 rpm
